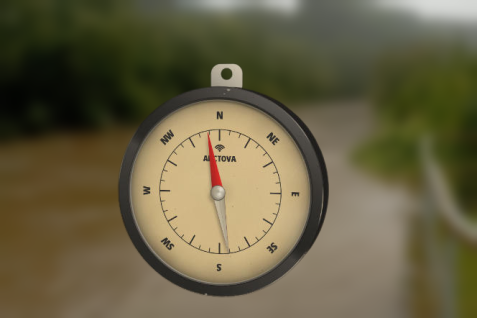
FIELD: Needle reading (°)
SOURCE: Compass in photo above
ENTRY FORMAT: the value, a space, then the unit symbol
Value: 350 °
